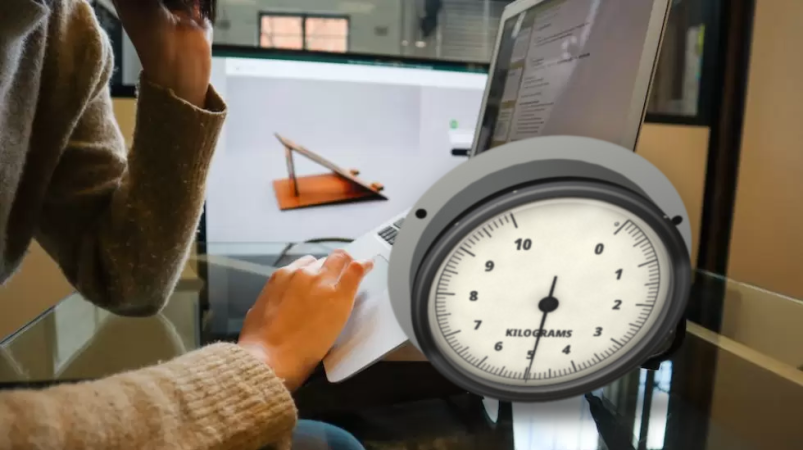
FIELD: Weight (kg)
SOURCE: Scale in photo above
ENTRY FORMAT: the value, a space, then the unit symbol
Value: 5 kg
